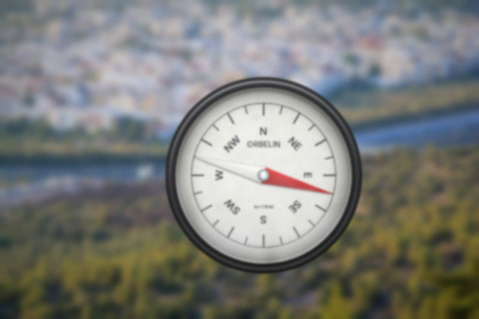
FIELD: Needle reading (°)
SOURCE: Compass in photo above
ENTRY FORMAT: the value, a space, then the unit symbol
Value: 105 °
